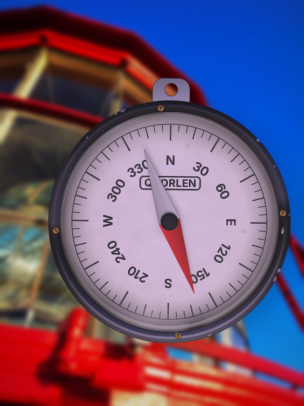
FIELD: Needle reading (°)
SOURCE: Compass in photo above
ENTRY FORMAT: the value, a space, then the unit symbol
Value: 160 °
